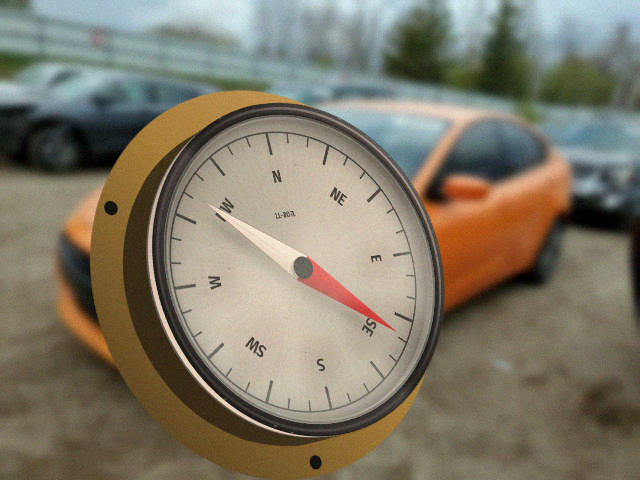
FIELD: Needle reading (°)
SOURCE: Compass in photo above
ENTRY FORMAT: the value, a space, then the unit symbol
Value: 130 °
